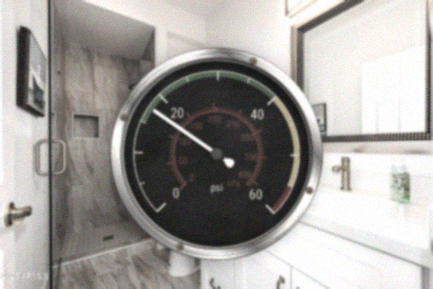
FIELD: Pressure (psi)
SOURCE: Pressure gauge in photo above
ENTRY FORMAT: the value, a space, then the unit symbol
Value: 17.5 psi
